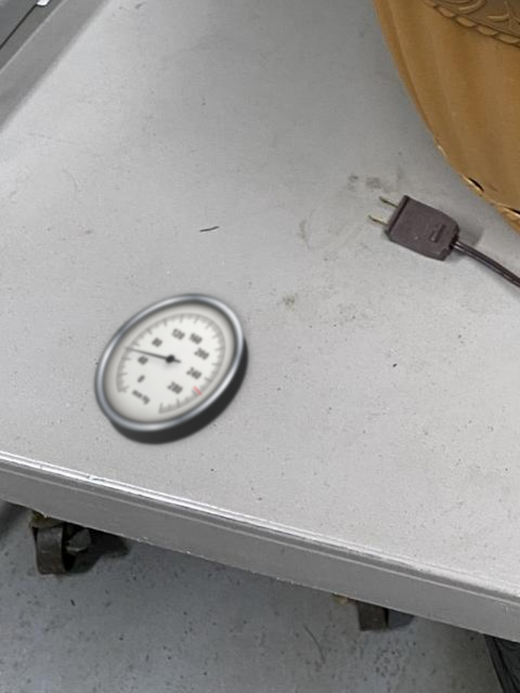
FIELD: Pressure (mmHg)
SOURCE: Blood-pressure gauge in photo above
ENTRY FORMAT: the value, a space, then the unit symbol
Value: 50 mmHg
